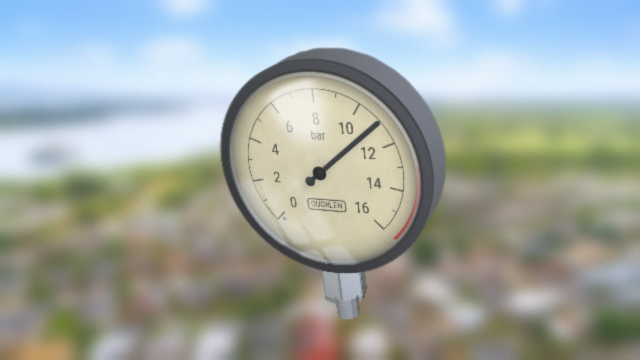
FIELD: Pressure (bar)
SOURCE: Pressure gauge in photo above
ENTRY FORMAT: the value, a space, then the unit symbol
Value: 11 bar
